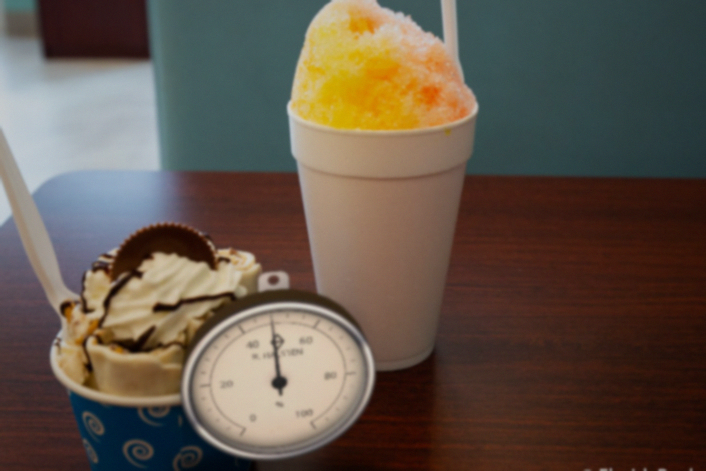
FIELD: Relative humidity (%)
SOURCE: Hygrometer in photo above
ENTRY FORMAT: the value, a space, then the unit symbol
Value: 48 %
